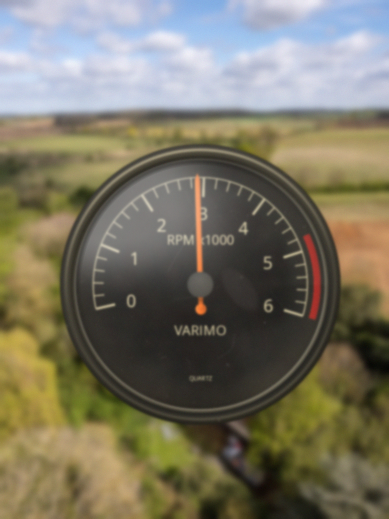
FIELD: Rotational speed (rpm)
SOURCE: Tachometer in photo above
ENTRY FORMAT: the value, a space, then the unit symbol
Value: 2900 rpm
